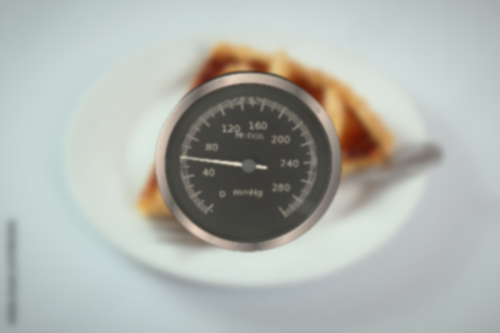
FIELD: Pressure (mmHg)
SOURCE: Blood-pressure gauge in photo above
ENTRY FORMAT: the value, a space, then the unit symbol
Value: 60 mmHg
